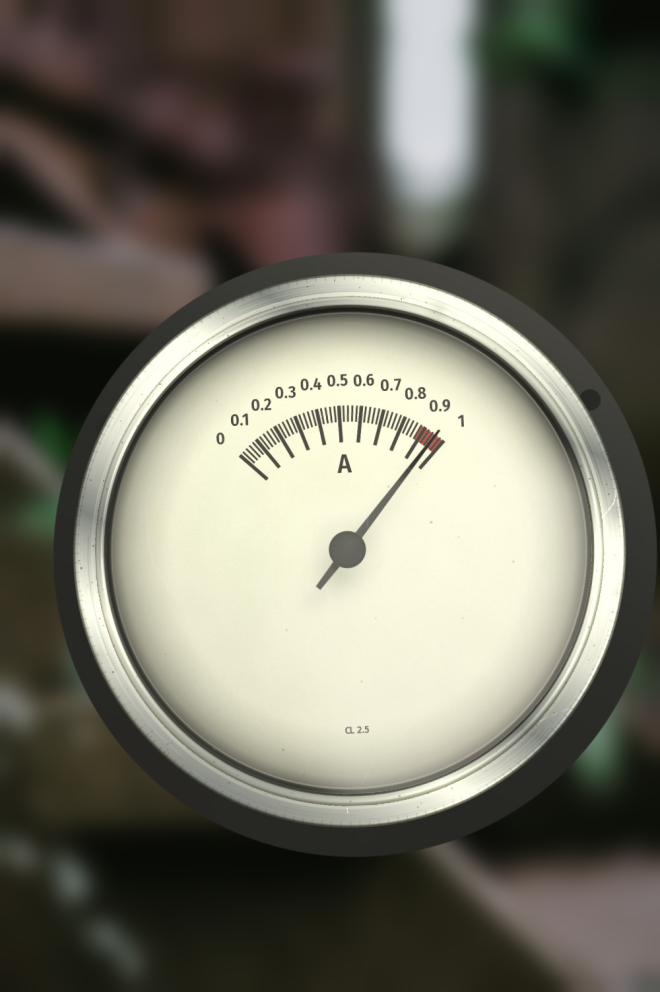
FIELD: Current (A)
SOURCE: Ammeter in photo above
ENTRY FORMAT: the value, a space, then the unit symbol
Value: 0.96 A
